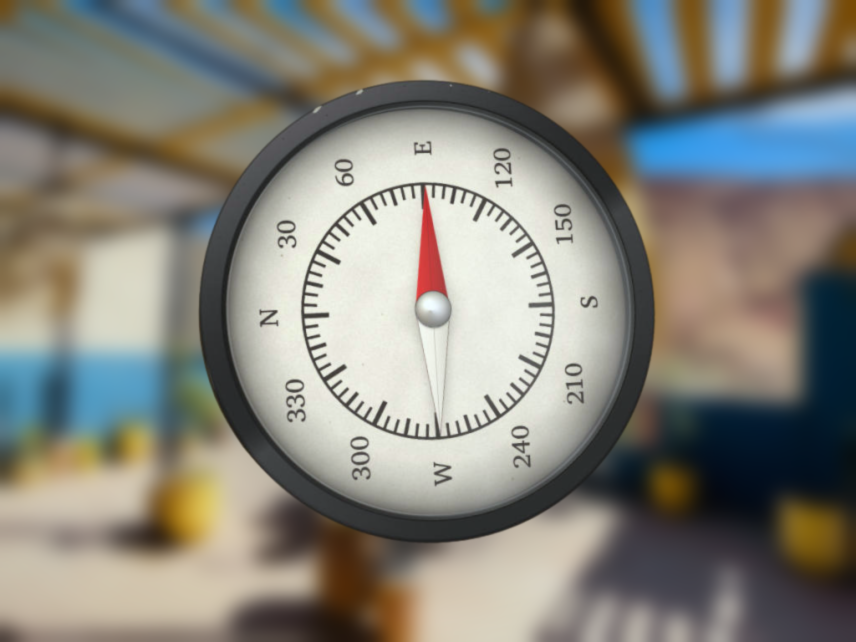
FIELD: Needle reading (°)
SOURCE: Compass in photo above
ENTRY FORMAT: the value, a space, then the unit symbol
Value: 90 °
